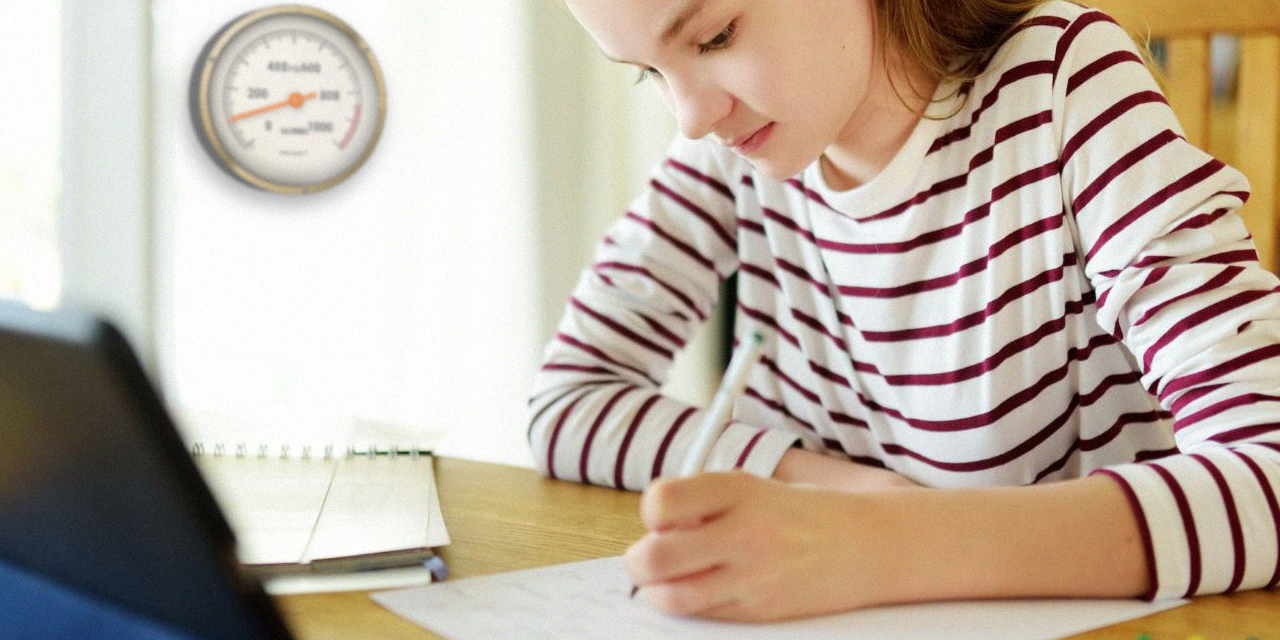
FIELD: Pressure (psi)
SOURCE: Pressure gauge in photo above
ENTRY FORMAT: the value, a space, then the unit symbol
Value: 100 psi
